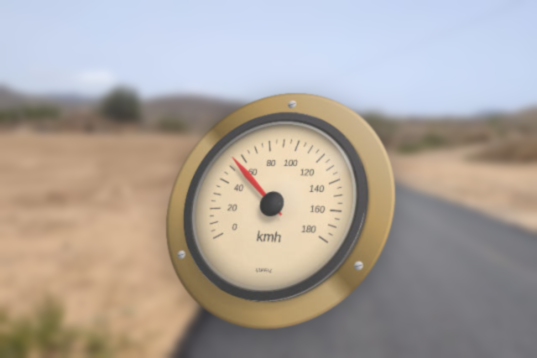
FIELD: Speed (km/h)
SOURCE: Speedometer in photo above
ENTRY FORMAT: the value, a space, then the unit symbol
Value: 55 km/h
